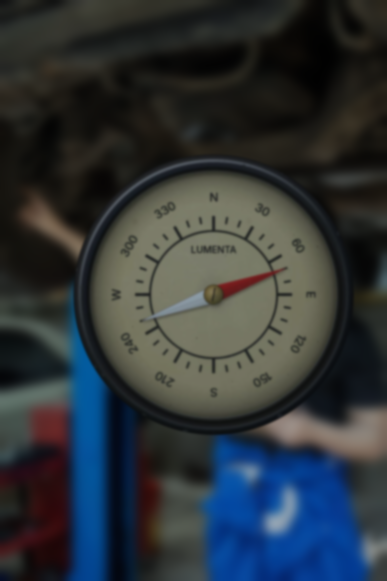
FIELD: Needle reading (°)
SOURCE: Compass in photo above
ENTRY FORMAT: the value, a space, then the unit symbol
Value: 70 °
